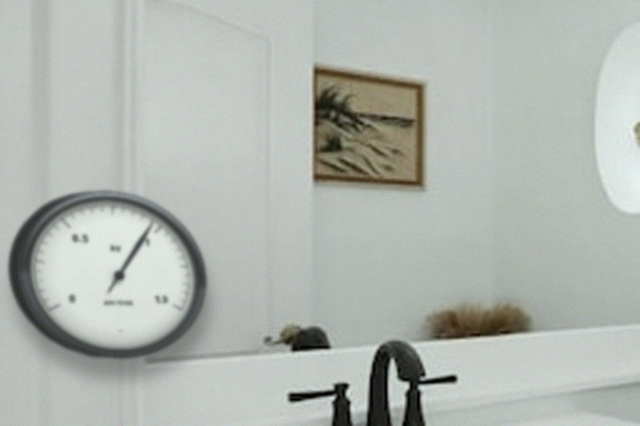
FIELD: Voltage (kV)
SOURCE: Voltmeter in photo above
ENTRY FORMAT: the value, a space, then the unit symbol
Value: 0.95 kV
